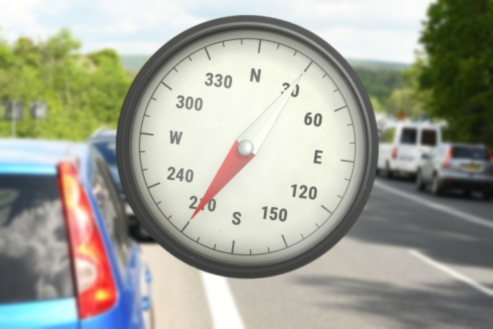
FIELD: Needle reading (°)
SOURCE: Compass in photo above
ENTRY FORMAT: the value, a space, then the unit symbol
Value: 210 °
